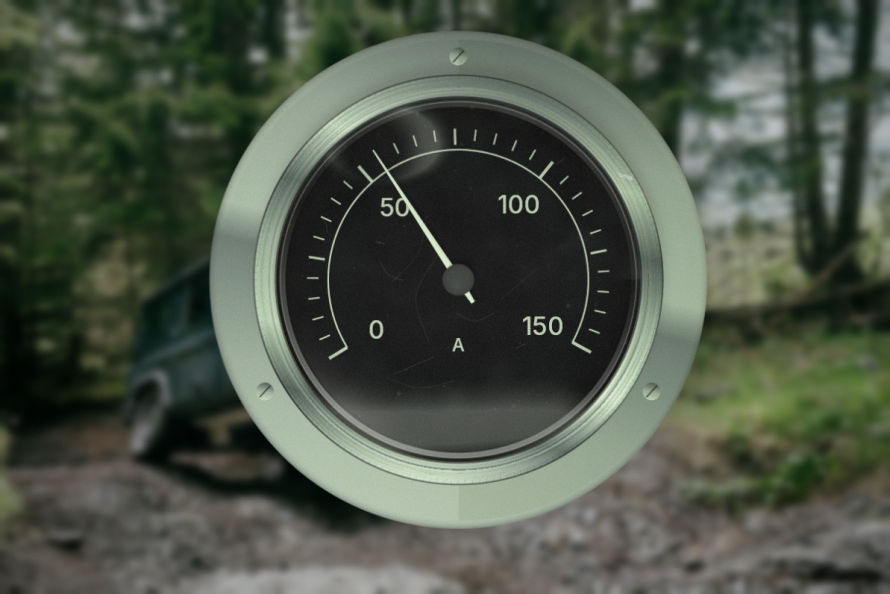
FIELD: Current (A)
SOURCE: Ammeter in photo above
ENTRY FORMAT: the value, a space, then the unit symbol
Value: 55 A
